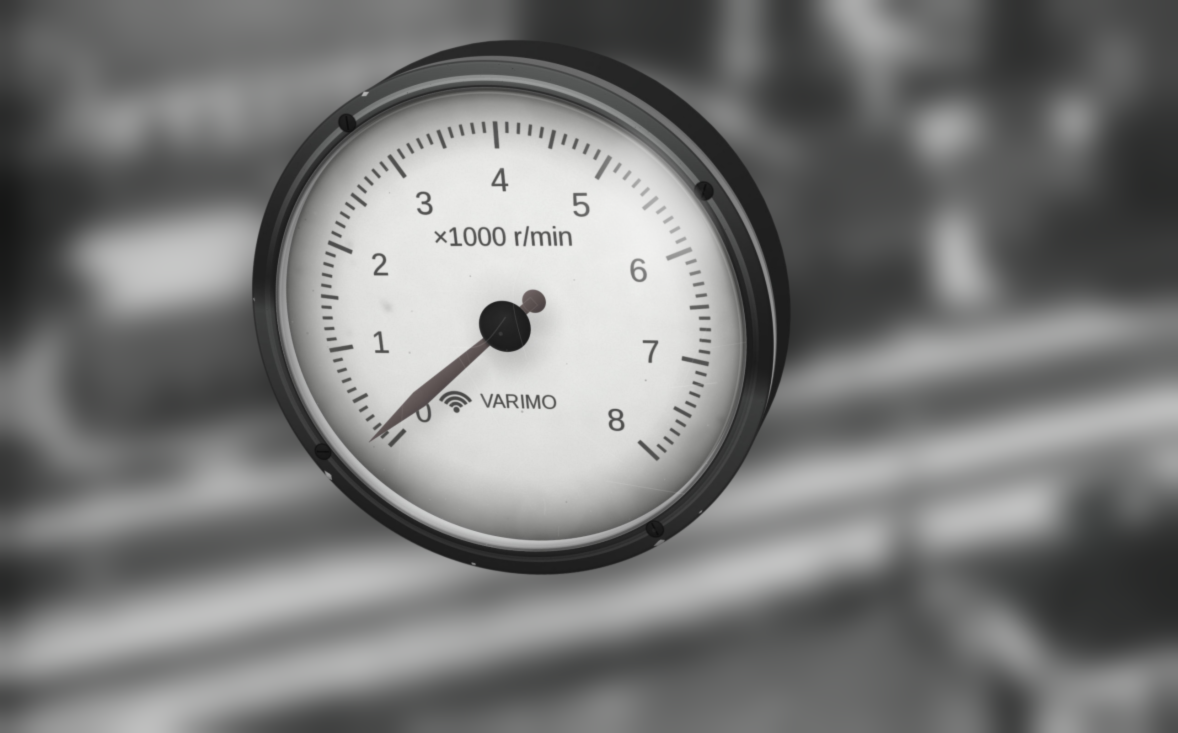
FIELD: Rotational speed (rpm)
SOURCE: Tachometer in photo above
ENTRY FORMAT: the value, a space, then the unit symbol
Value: 150 rpm
